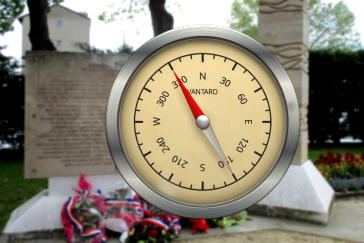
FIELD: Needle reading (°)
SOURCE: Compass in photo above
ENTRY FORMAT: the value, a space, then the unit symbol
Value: 330 °
